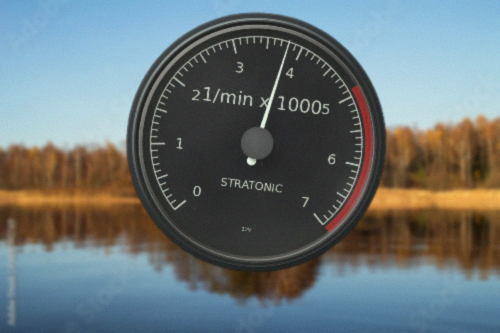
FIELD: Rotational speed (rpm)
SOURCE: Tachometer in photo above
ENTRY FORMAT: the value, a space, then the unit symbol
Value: 3800 rpm
